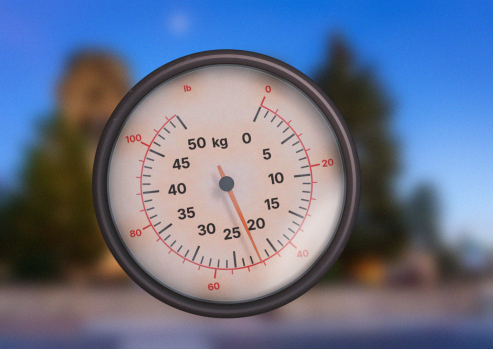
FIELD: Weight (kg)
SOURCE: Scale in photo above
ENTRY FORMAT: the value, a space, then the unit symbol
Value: 22 kg
